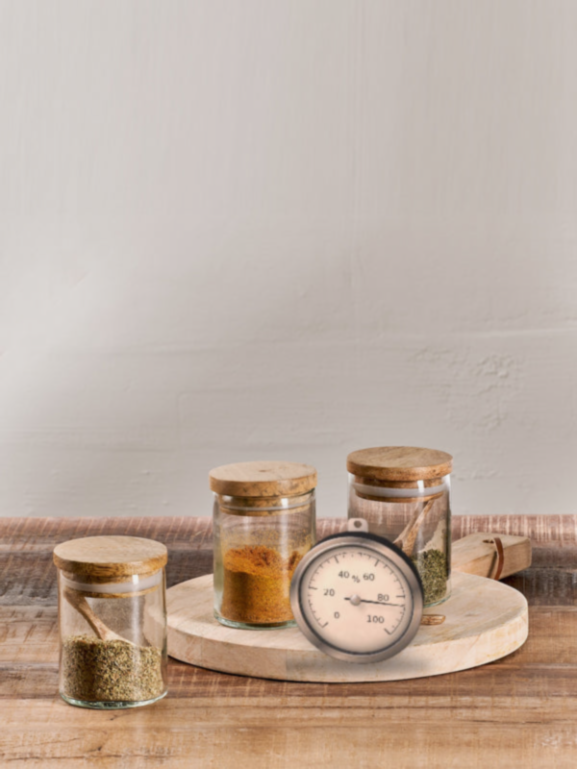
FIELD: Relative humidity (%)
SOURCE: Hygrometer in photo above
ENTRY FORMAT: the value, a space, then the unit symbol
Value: 84 %
